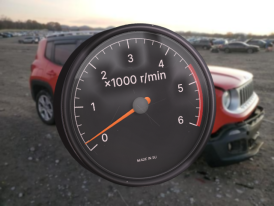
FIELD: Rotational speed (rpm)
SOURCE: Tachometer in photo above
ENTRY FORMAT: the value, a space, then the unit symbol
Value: 200 rpm
